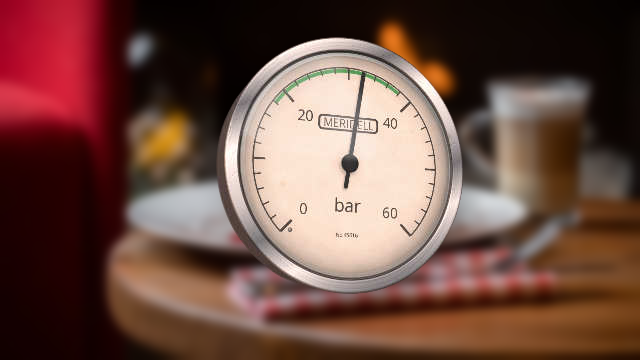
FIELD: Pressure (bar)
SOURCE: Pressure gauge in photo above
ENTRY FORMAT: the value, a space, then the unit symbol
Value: 32 bar
